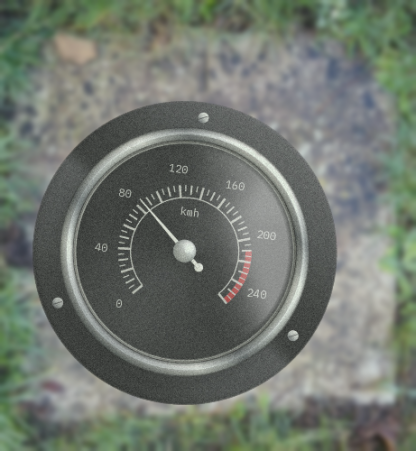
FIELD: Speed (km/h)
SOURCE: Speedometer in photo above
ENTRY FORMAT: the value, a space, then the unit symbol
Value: 85 km/h
